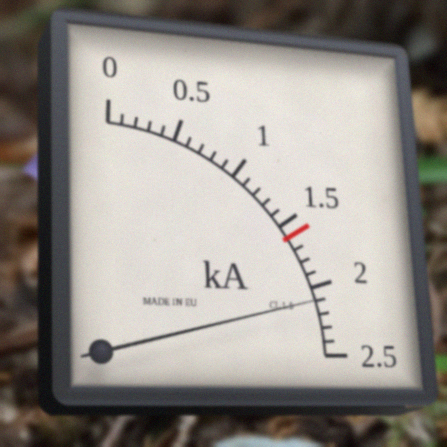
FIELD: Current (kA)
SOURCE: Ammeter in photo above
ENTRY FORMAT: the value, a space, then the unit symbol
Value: 2.1 kA
